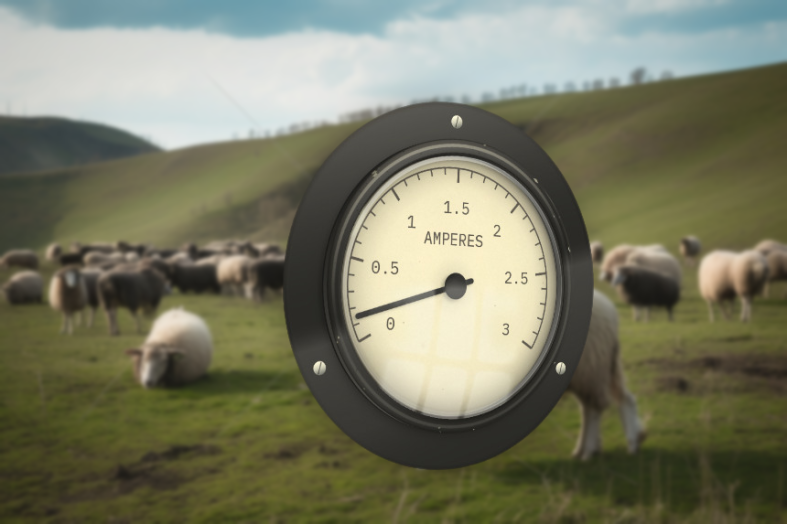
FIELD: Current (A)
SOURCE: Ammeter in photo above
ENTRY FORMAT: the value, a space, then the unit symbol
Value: 0.15 A
